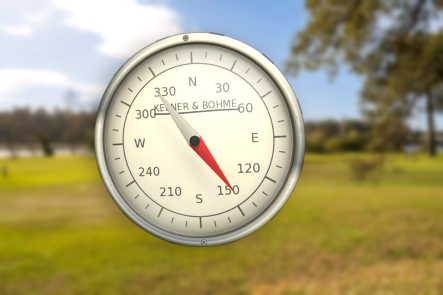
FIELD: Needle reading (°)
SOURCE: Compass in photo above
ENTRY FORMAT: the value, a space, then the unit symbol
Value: 145 °
